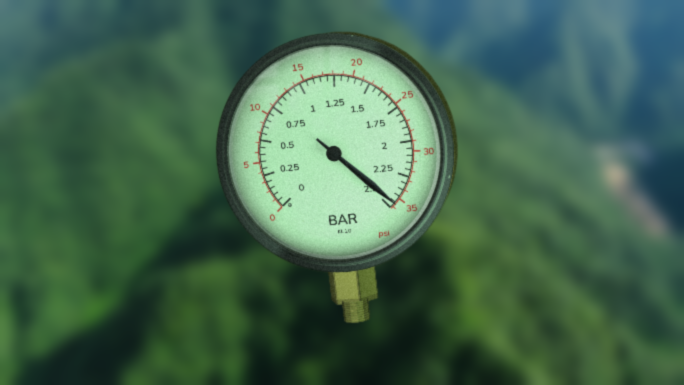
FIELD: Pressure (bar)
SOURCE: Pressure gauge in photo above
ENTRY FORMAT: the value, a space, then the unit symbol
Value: 2.45 bar
